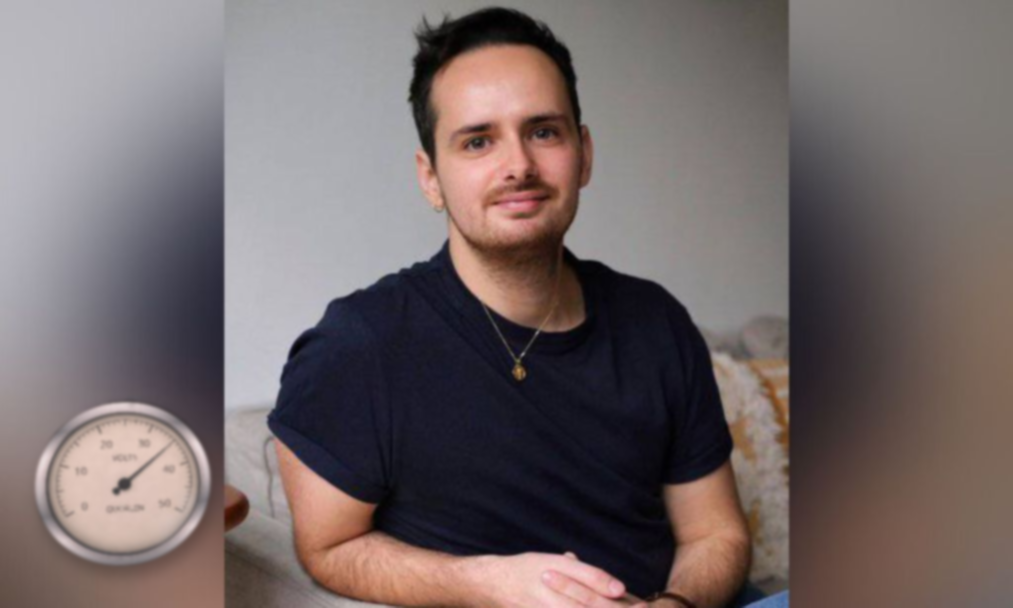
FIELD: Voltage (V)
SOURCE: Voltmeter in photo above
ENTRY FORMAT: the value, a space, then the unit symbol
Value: 35 V
